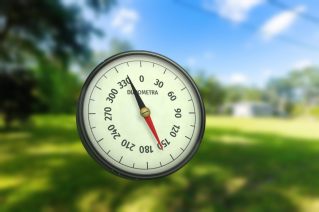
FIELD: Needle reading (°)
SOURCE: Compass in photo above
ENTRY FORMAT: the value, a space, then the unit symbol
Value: 157.5 °
